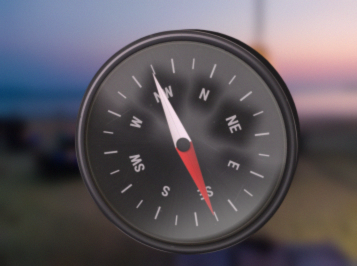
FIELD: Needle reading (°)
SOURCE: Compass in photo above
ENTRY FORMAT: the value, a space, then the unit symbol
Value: 135 °
